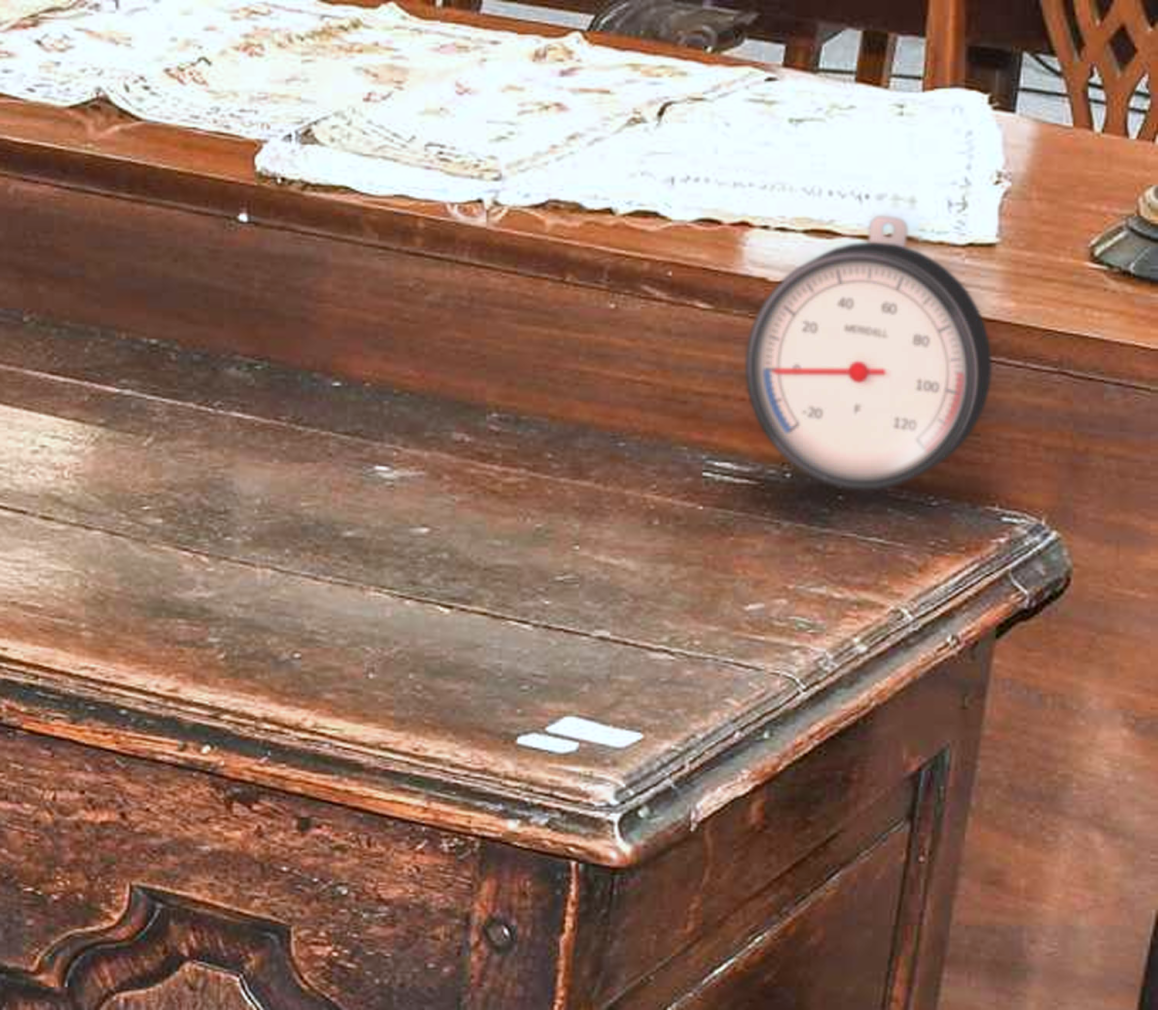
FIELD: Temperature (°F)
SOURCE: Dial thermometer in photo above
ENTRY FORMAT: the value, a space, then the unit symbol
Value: 0 °F
